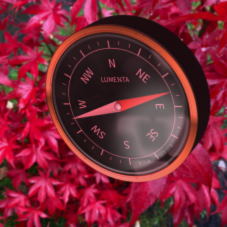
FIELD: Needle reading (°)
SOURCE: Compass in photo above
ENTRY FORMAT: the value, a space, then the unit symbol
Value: 75 °
